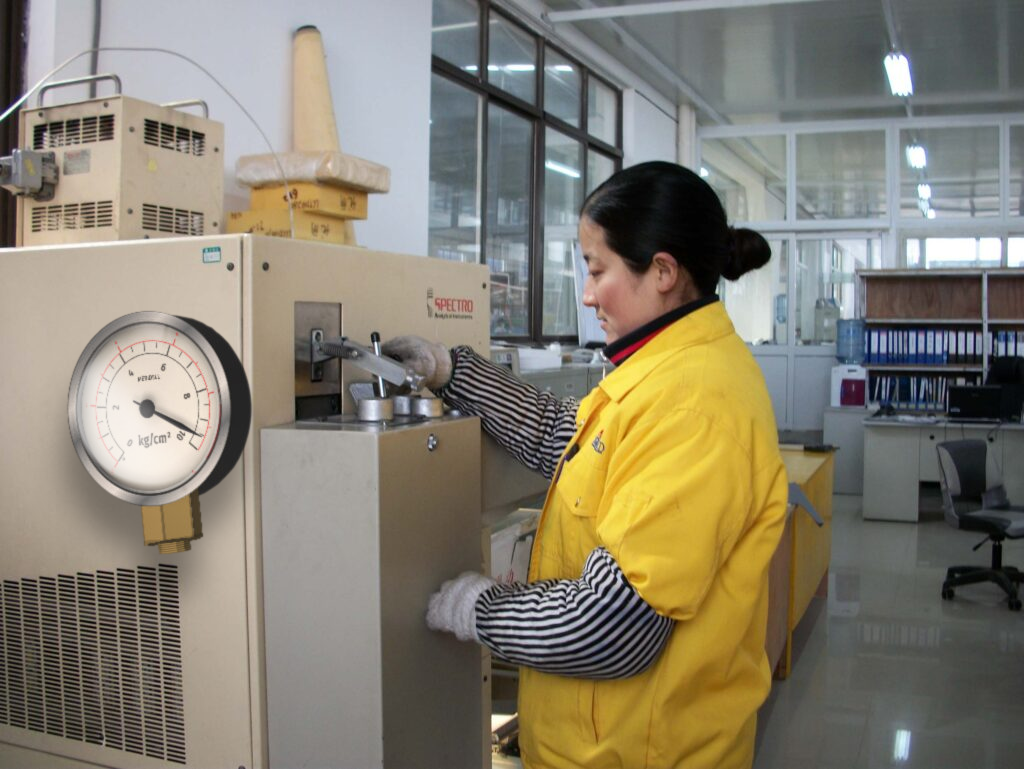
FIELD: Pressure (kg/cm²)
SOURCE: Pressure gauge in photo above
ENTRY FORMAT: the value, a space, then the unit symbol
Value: 9.5 kg/cm²
